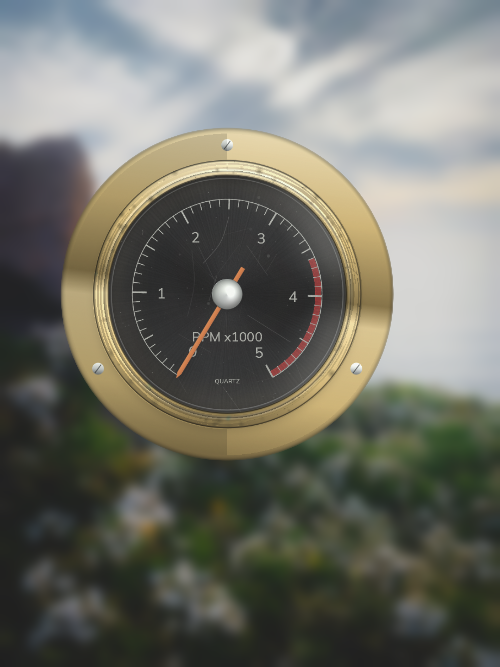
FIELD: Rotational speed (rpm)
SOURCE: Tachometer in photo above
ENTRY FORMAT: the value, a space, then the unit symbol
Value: 0 rpm
